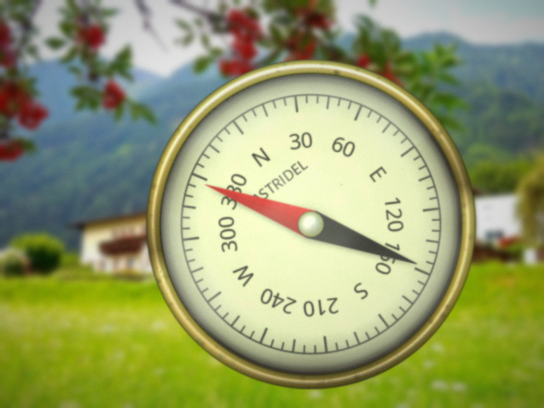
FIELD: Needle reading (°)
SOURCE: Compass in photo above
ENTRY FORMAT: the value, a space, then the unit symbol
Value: 327.5 °
